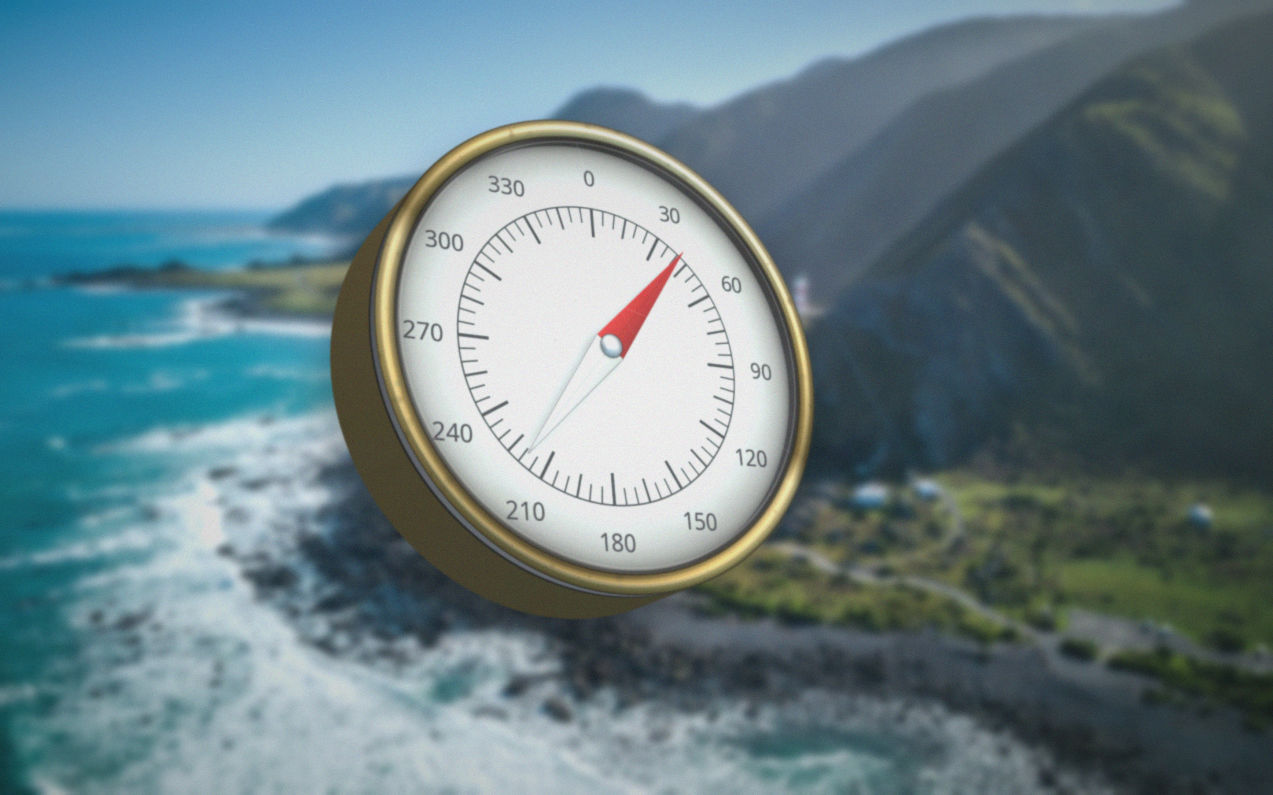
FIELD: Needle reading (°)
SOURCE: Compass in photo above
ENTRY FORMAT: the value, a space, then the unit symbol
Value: 40 °
